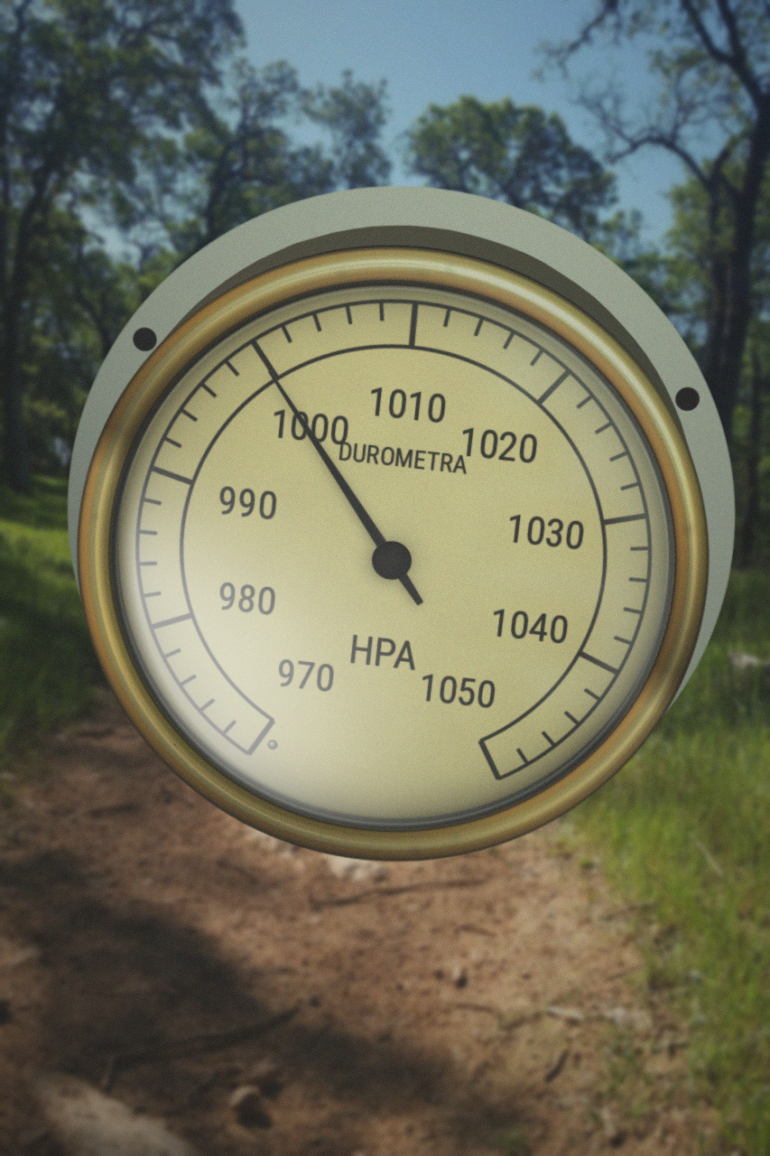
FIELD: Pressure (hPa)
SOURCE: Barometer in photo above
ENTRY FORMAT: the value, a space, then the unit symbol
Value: 1000 hPa
